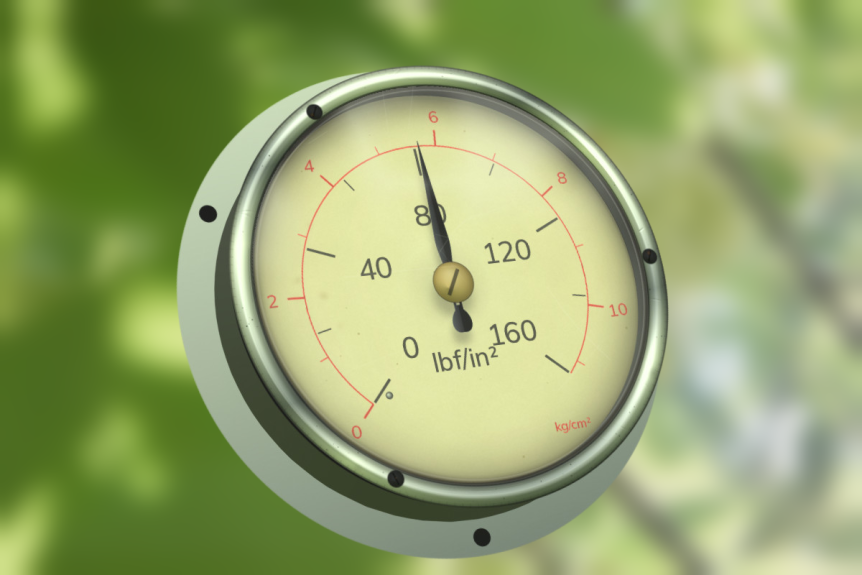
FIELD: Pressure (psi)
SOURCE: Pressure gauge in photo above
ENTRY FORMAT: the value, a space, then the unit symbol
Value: 80 psi
